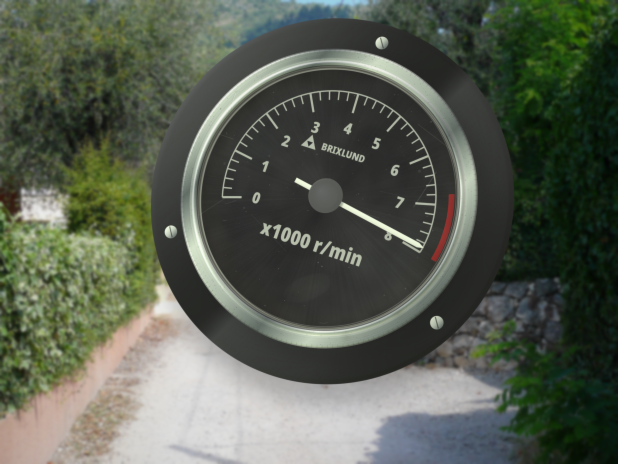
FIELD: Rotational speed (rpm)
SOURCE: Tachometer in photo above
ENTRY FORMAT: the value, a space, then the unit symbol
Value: 7900 rpm
